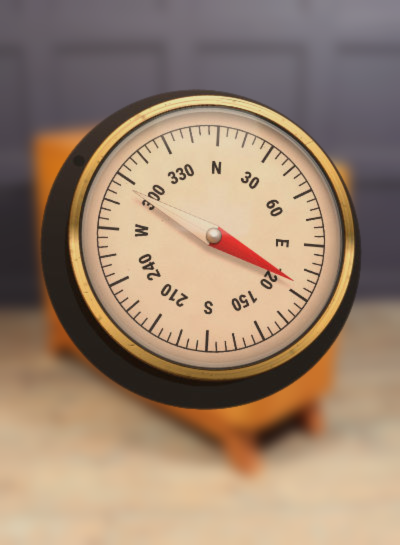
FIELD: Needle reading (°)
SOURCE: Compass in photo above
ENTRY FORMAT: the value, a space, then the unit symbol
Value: 115 °
